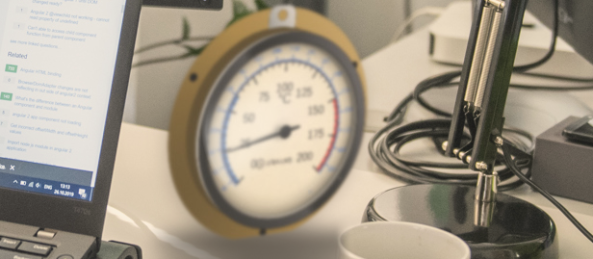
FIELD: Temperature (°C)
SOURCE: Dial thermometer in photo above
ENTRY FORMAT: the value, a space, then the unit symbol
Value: 25 °C
